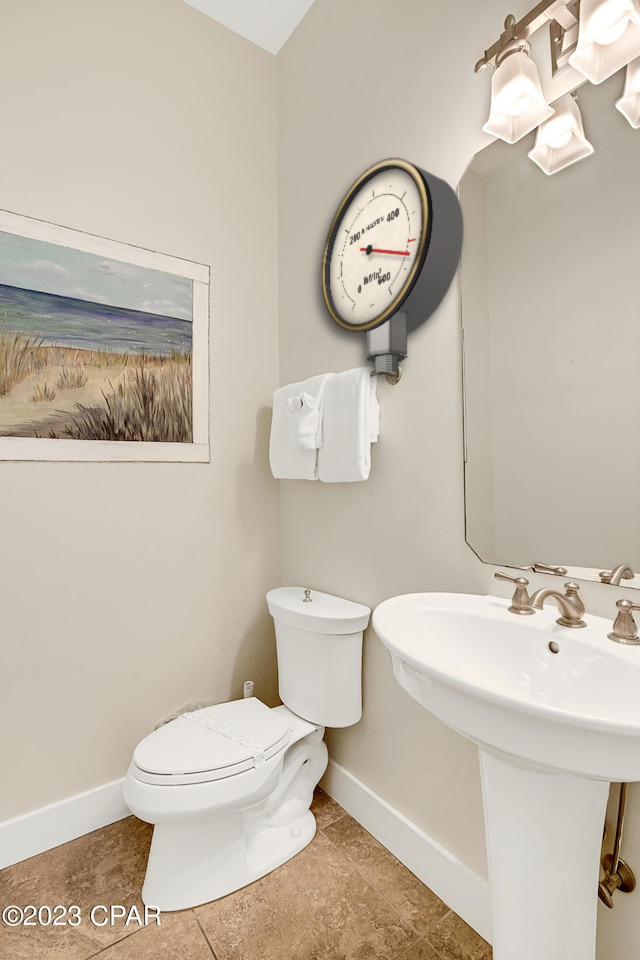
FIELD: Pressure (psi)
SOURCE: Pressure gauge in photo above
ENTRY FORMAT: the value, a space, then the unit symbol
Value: 525 psi
